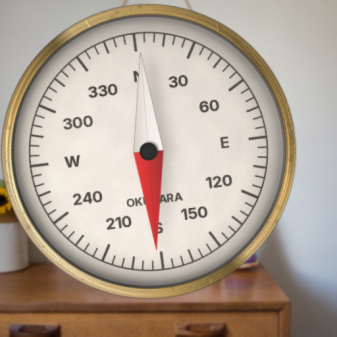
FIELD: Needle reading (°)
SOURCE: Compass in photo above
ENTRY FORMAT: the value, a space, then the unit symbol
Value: 182.5 °
